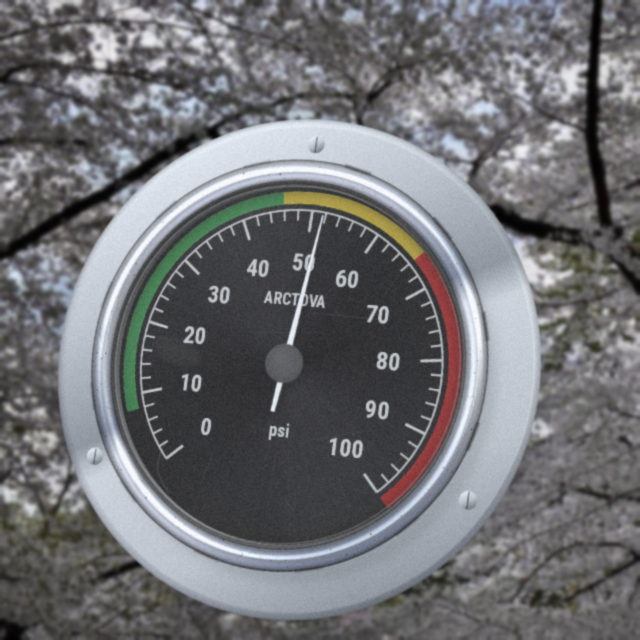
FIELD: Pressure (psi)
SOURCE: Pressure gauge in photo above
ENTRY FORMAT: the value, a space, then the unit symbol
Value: 52 psi
